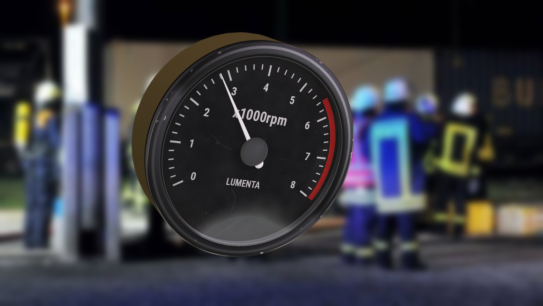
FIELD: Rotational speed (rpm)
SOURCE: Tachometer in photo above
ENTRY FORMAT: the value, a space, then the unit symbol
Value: 2800 rpm
